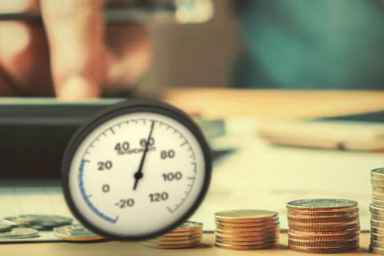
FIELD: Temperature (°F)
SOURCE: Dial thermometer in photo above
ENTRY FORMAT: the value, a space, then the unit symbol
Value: 60 °F
